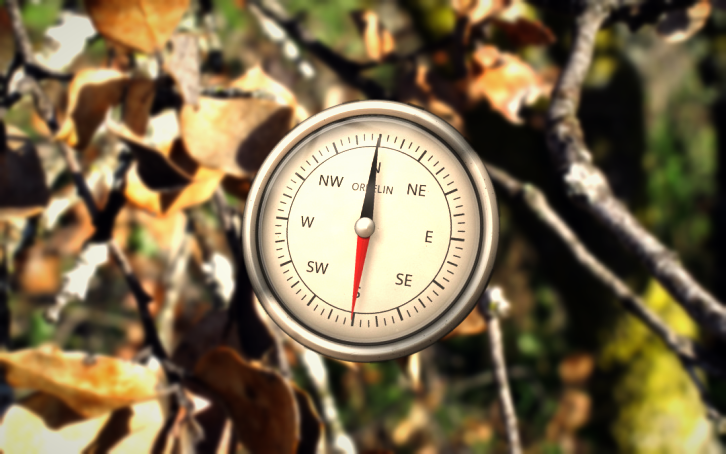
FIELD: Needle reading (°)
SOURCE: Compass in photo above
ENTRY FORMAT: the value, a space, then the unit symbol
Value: 180 °
